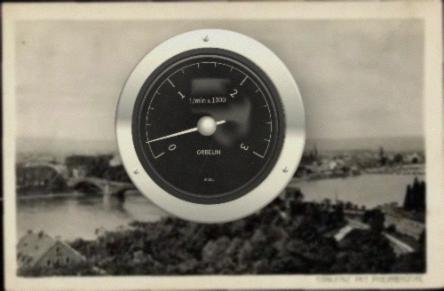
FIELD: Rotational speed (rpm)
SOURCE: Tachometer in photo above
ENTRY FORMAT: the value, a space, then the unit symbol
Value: 200 rpm
